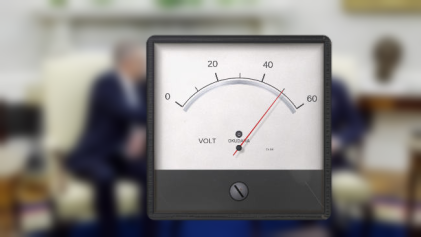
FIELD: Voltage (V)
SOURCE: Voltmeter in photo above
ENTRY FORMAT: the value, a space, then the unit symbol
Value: 50 V
